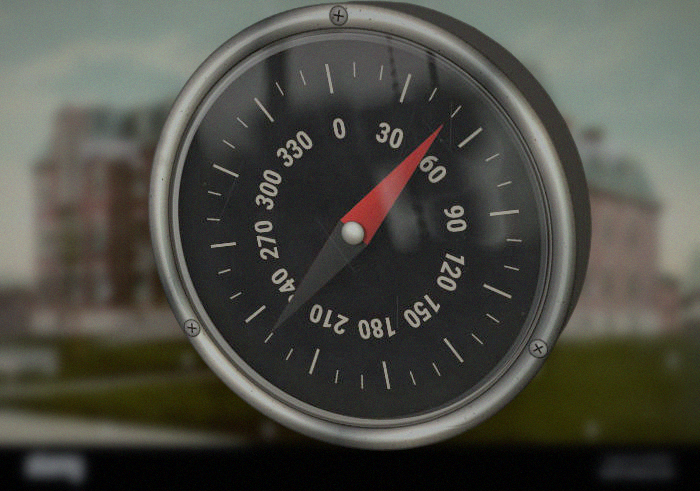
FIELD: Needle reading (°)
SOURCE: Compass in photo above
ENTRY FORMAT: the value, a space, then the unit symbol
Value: 50 °
